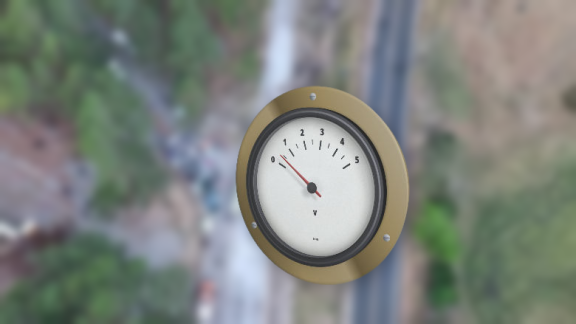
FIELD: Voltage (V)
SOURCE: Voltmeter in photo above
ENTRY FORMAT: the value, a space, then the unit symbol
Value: 0.5 V
